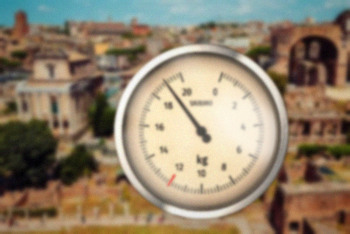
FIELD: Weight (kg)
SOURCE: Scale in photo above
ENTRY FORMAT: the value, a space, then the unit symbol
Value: 19 kg
